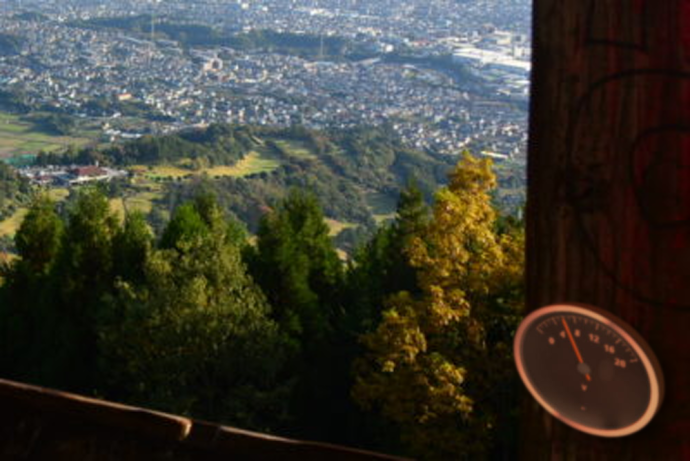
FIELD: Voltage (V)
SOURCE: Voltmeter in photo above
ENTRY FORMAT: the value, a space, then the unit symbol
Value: 6 V
